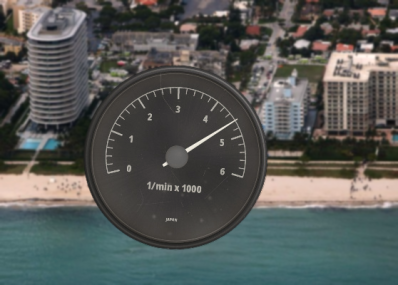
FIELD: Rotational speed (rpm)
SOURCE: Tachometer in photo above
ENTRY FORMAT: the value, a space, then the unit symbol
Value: 4600 rpm
